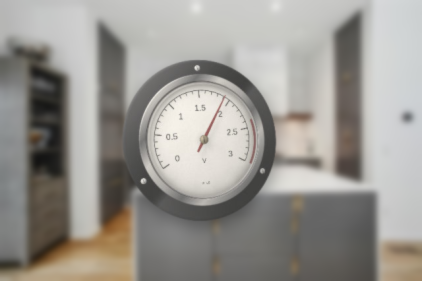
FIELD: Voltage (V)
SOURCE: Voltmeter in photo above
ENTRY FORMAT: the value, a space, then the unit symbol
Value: 1.9 V
